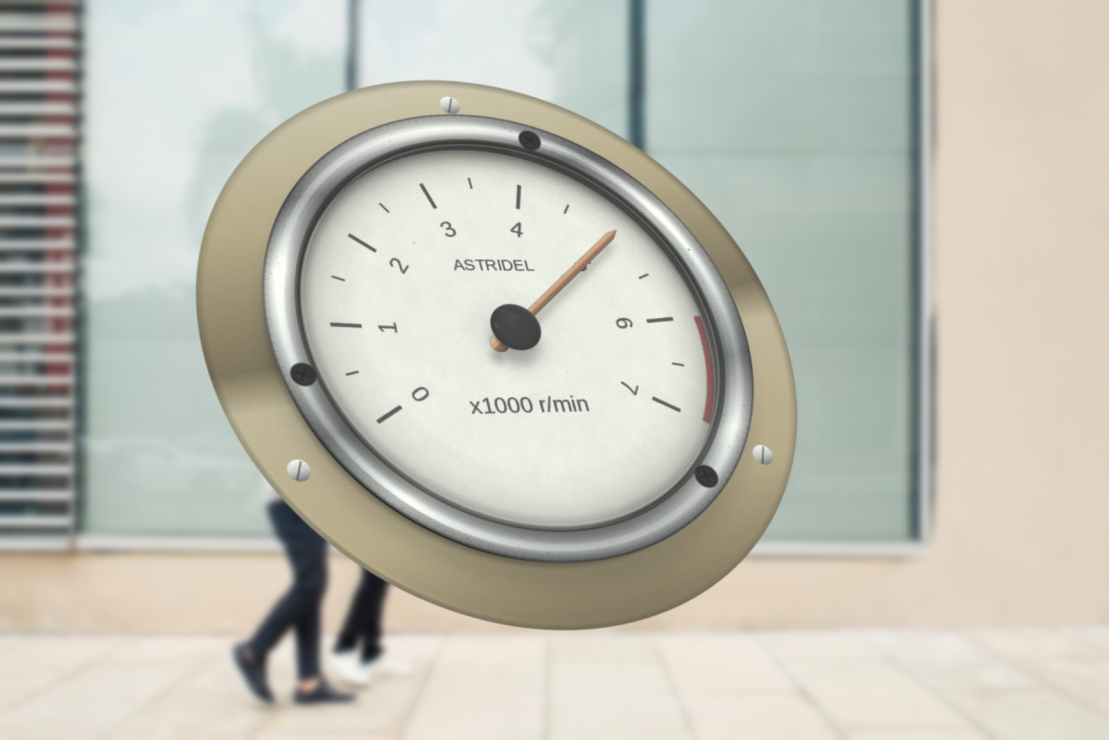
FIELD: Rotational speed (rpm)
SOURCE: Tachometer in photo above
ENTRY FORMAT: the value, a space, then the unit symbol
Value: 5000 rpm
